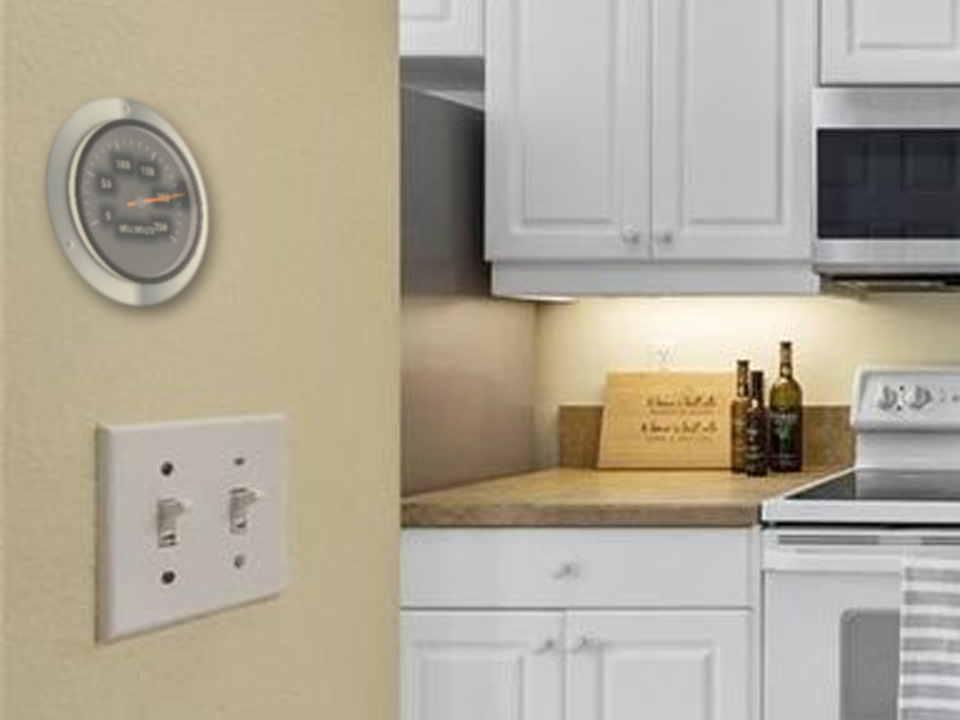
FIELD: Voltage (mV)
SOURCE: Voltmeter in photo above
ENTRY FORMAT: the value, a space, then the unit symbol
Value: 200 mV
